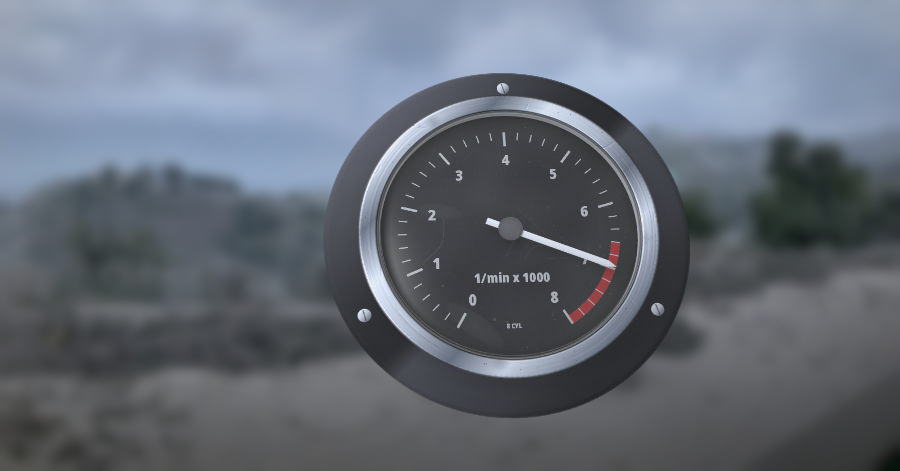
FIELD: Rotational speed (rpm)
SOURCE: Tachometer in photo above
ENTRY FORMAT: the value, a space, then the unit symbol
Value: 7000 rpm
